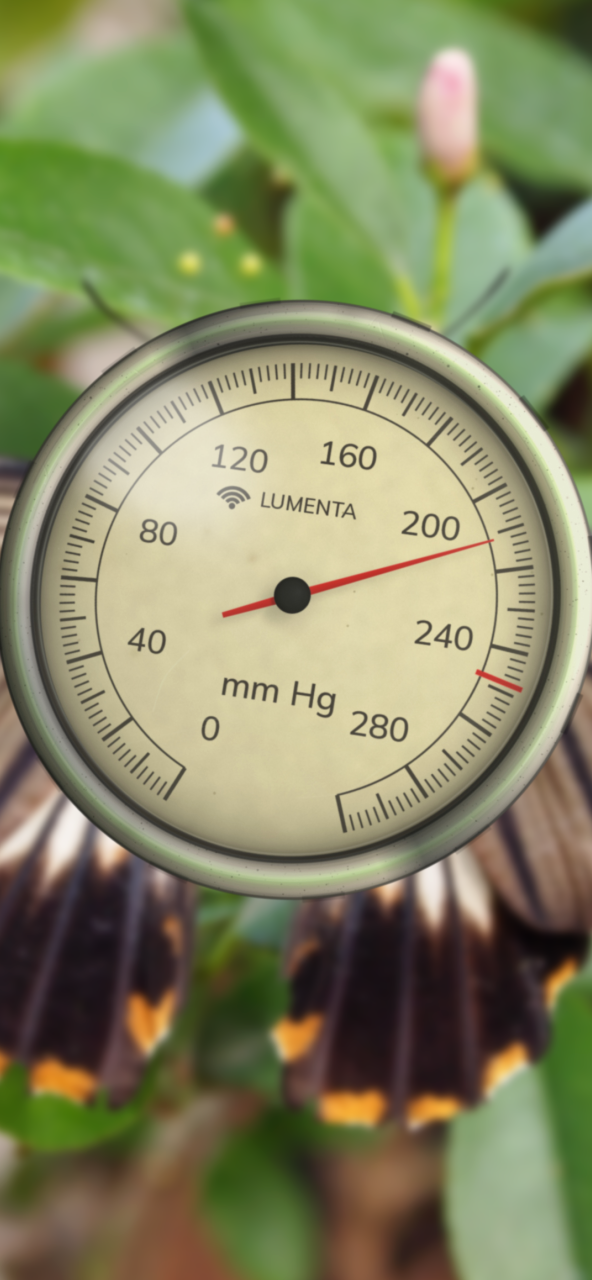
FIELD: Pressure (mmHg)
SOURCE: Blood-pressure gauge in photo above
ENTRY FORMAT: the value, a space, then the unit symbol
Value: 212 mmHg
